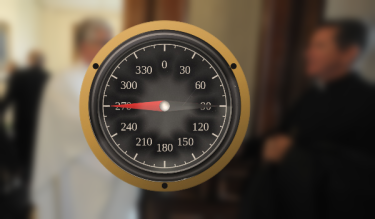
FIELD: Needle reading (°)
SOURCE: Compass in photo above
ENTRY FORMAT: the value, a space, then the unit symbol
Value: 270 °
